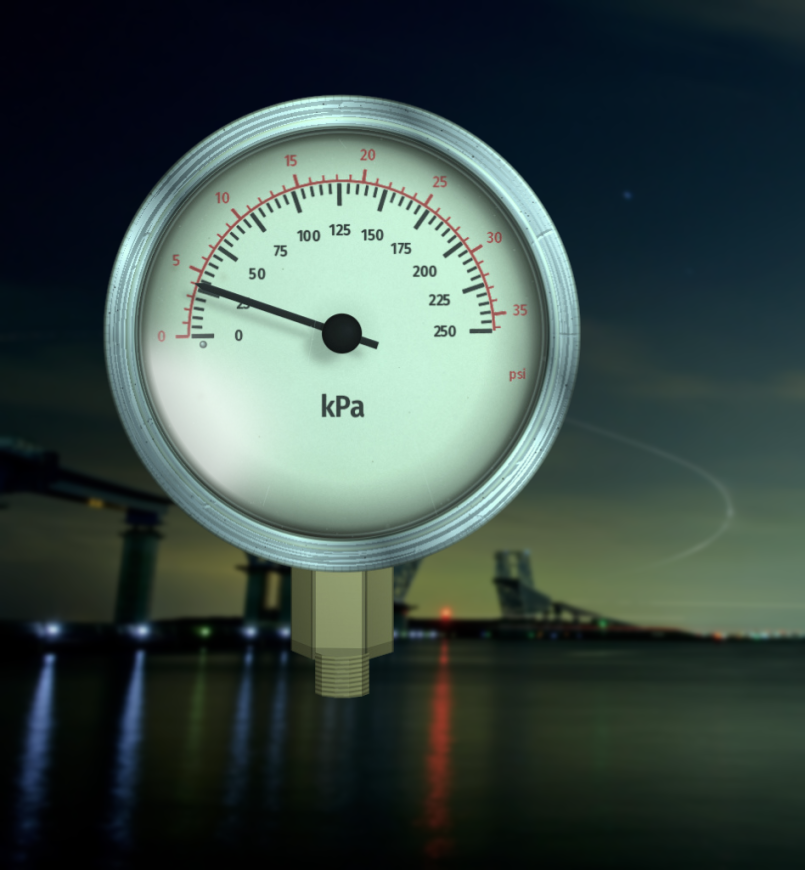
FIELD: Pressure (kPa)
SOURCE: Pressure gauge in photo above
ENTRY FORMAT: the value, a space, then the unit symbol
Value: 27.5 kPa
